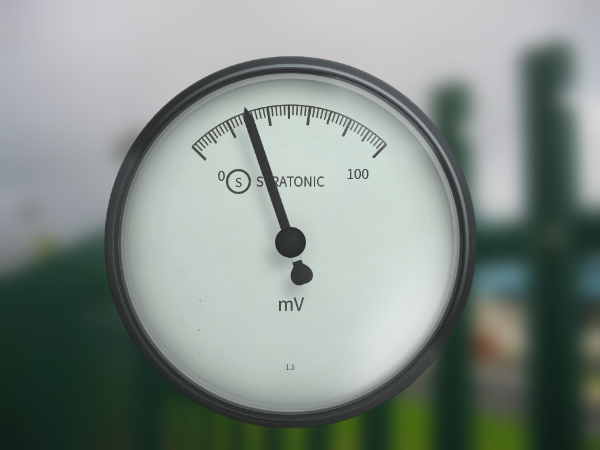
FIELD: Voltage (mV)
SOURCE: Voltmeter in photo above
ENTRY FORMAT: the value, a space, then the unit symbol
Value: 30 mV
